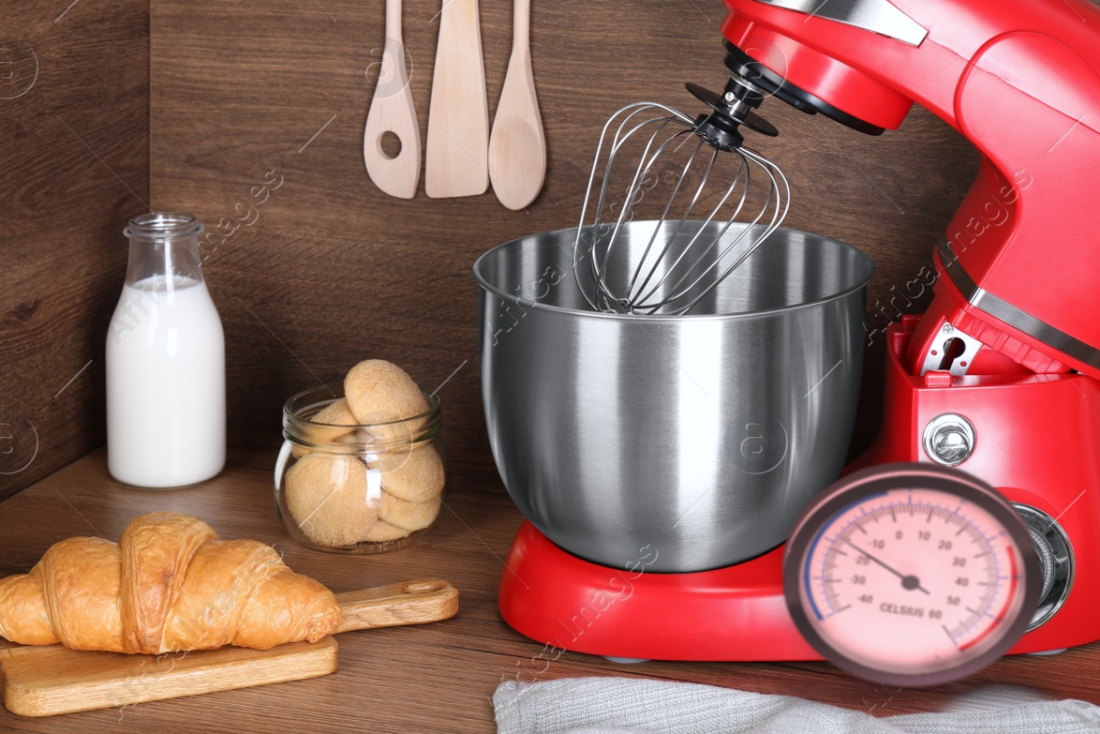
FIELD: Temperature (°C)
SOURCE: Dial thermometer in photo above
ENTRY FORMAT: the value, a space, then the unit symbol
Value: -15 °C
